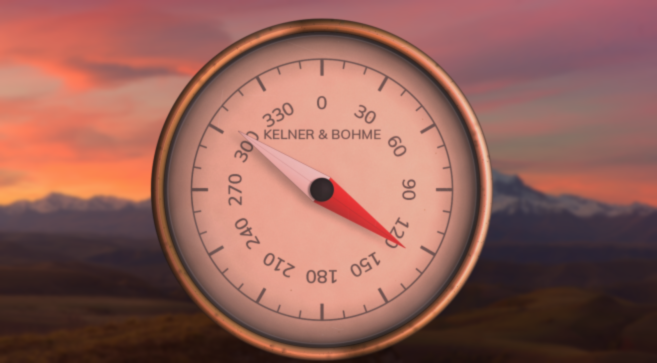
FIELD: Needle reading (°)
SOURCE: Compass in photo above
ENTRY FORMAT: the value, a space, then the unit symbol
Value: 125 °
